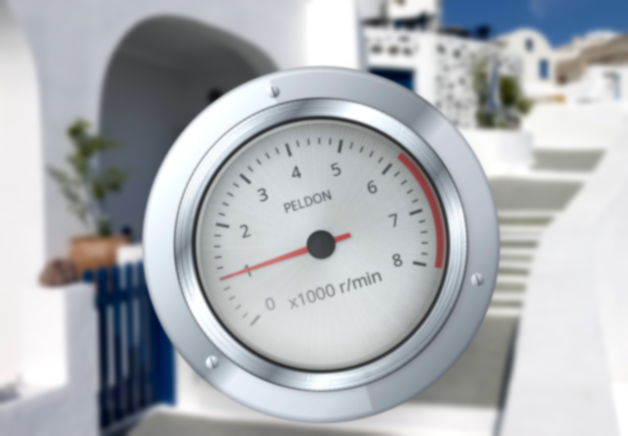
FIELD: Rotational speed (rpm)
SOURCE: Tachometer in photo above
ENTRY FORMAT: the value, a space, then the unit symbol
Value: 1000 rpm
